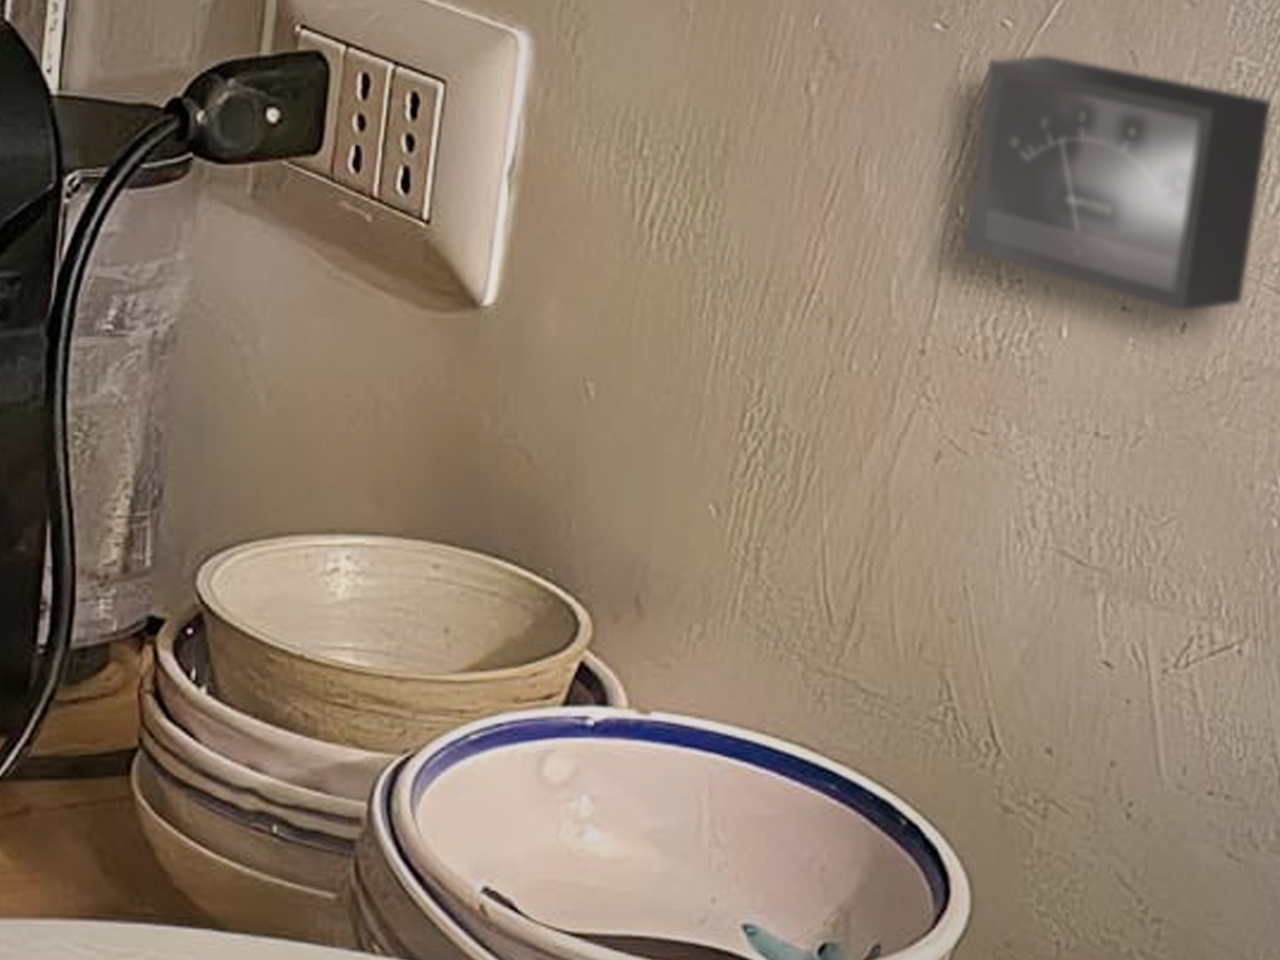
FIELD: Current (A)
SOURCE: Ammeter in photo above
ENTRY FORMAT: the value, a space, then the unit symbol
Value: 2.5 A
